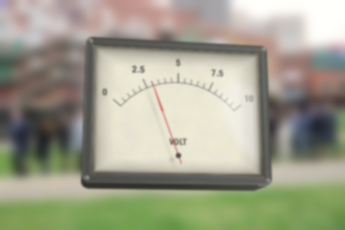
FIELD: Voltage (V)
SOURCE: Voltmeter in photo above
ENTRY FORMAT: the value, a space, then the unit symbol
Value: 3 V
